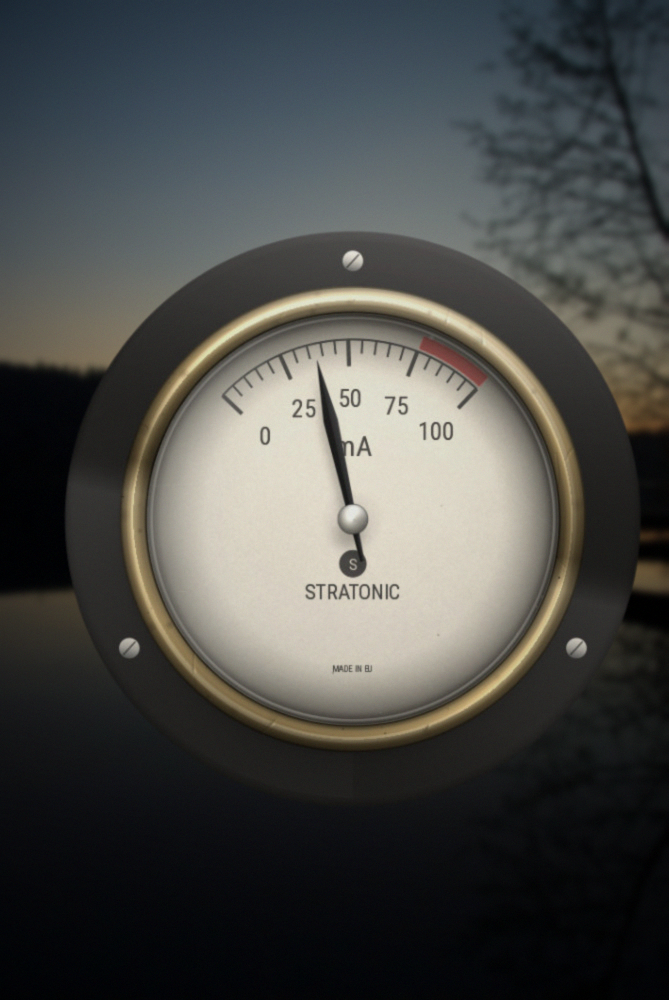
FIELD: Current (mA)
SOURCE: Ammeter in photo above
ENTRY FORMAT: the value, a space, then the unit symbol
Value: 37.5 mA
